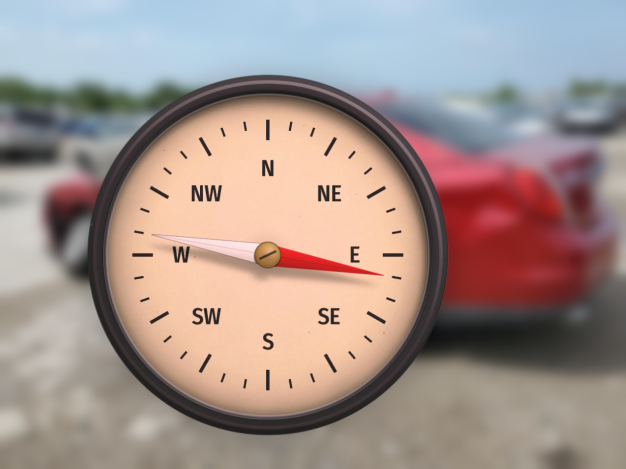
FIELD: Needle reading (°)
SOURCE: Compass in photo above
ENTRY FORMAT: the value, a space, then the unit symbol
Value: 100 °
